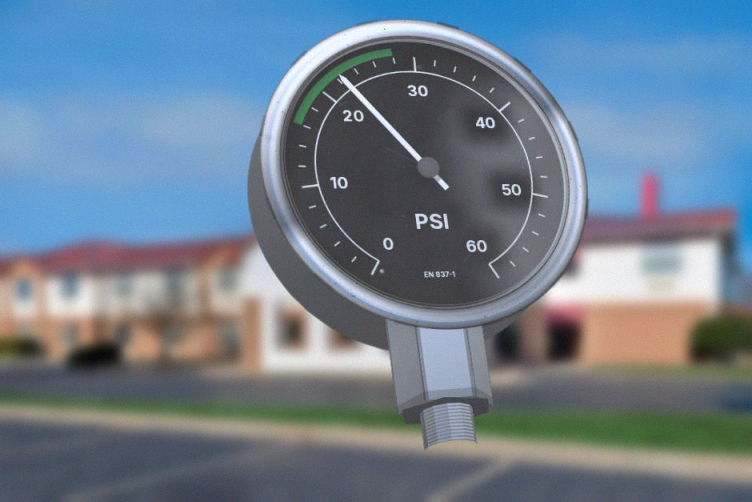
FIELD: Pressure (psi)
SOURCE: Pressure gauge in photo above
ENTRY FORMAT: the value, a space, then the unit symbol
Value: 22 psi
